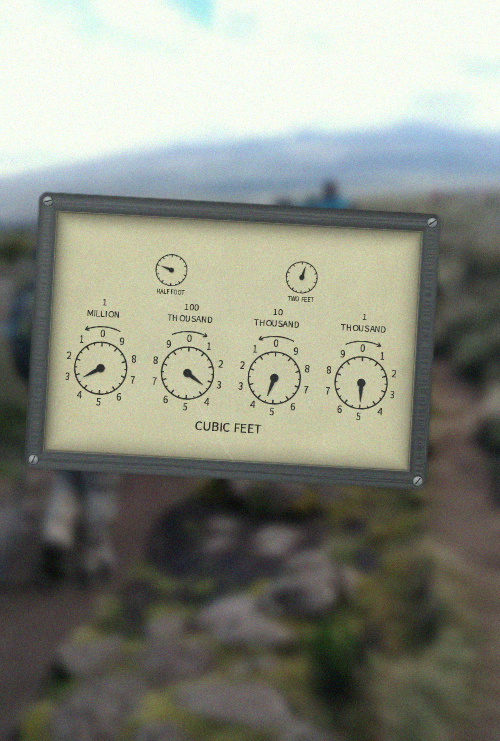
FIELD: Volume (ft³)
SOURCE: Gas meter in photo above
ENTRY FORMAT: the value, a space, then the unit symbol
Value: 334500 ft³
